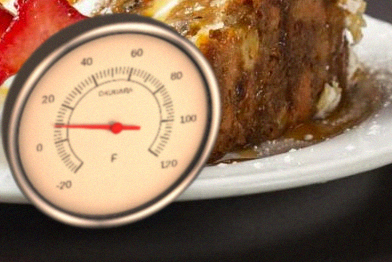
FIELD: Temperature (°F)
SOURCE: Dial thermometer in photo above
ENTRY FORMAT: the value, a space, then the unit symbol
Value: 10 °F
